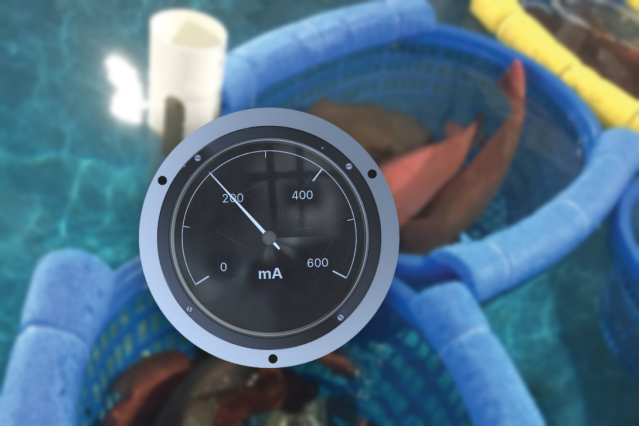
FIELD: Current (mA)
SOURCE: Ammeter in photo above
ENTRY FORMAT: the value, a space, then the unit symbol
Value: 200 mA
